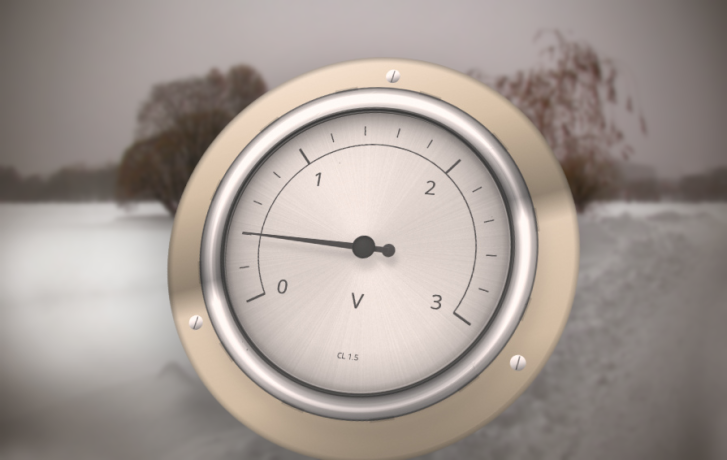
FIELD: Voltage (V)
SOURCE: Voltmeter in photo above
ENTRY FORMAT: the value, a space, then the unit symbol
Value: 0.4 V
